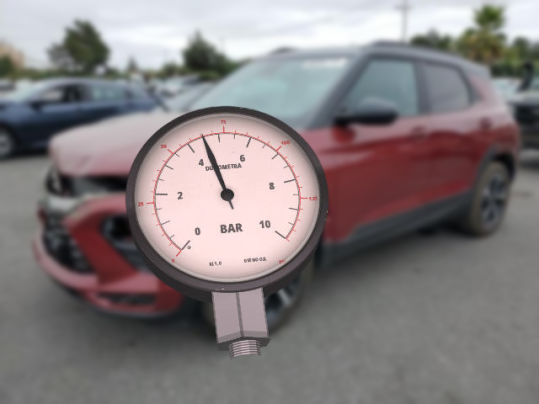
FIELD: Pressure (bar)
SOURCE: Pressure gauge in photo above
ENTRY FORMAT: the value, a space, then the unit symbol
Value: 4.5 bar
